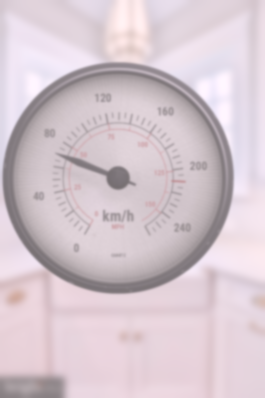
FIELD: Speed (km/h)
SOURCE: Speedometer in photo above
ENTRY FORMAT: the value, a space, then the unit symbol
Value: 70 km/h
